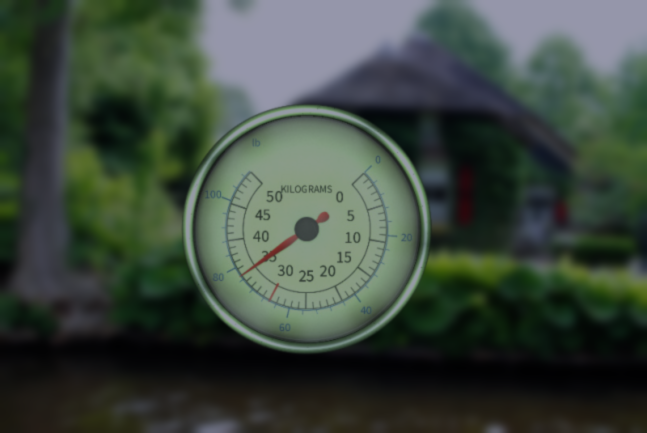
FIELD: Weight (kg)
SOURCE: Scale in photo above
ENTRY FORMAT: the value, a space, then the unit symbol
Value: 35 kg
